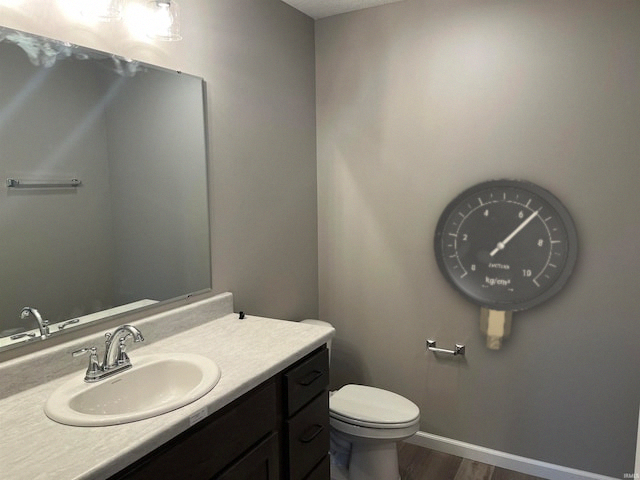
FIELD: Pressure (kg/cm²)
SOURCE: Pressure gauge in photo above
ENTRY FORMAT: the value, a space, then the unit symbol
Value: 6.5 kg/cm²
